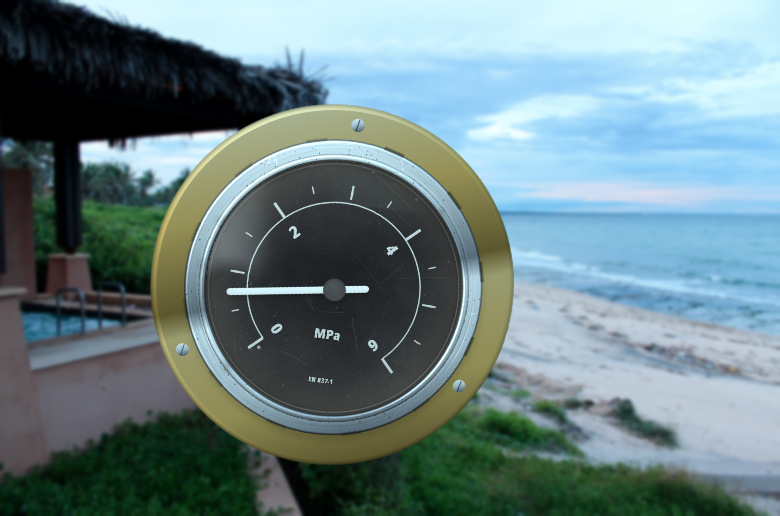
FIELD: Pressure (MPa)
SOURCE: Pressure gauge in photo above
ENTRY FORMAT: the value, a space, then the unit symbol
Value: 0.75 MPa
